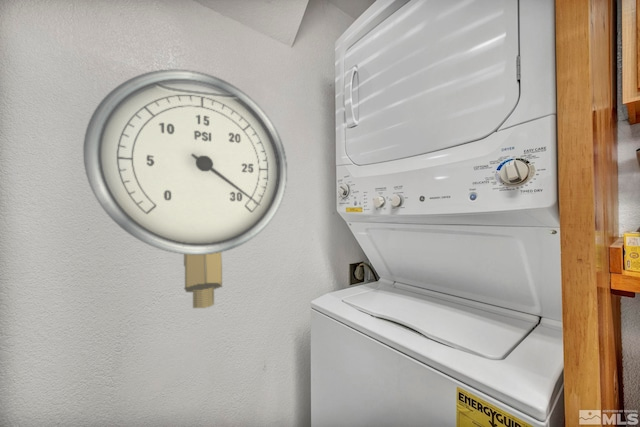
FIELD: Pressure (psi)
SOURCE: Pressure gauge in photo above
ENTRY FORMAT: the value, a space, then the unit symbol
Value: 29 psi
